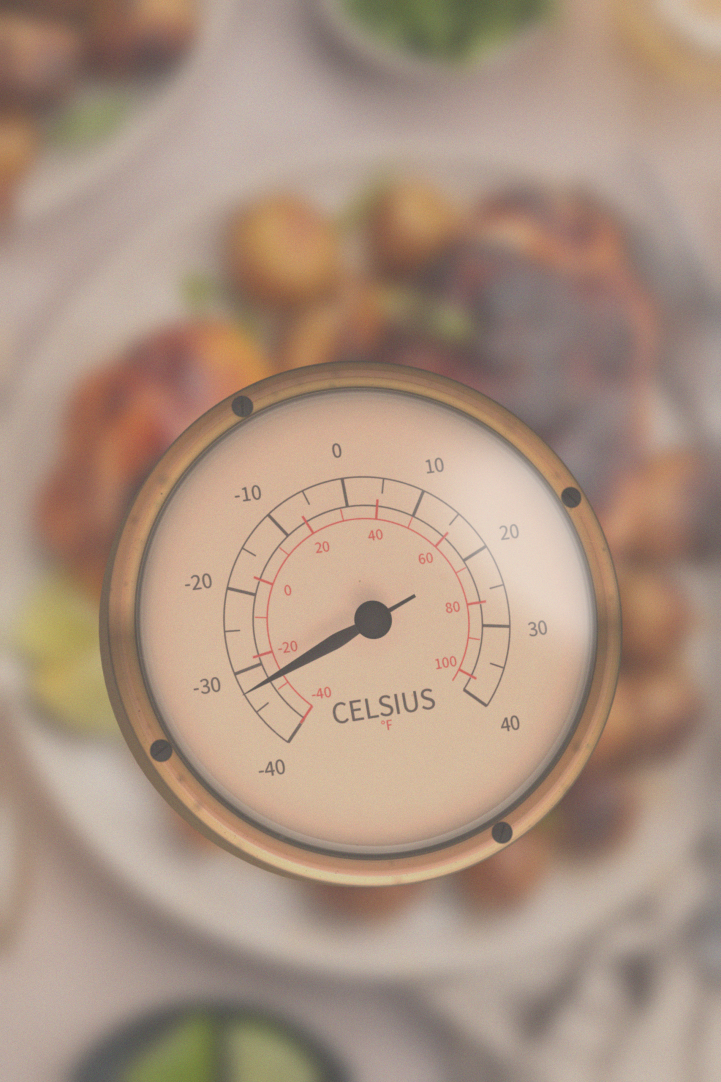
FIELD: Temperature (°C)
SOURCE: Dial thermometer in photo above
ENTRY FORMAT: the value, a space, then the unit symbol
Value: -32.5 °C
